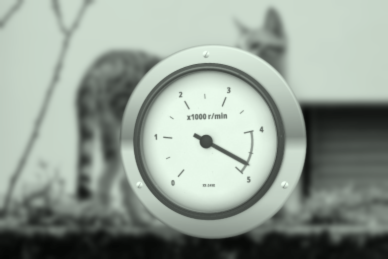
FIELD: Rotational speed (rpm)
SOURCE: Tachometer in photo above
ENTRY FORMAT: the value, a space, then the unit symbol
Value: 4750 rpm
